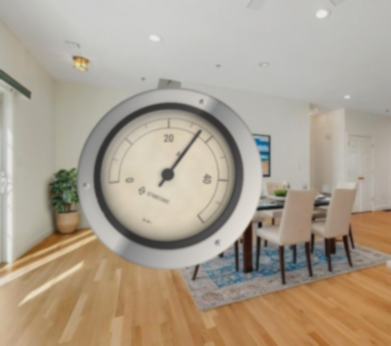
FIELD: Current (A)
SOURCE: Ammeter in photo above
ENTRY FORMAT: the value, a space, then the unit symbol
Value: 27.5 A
